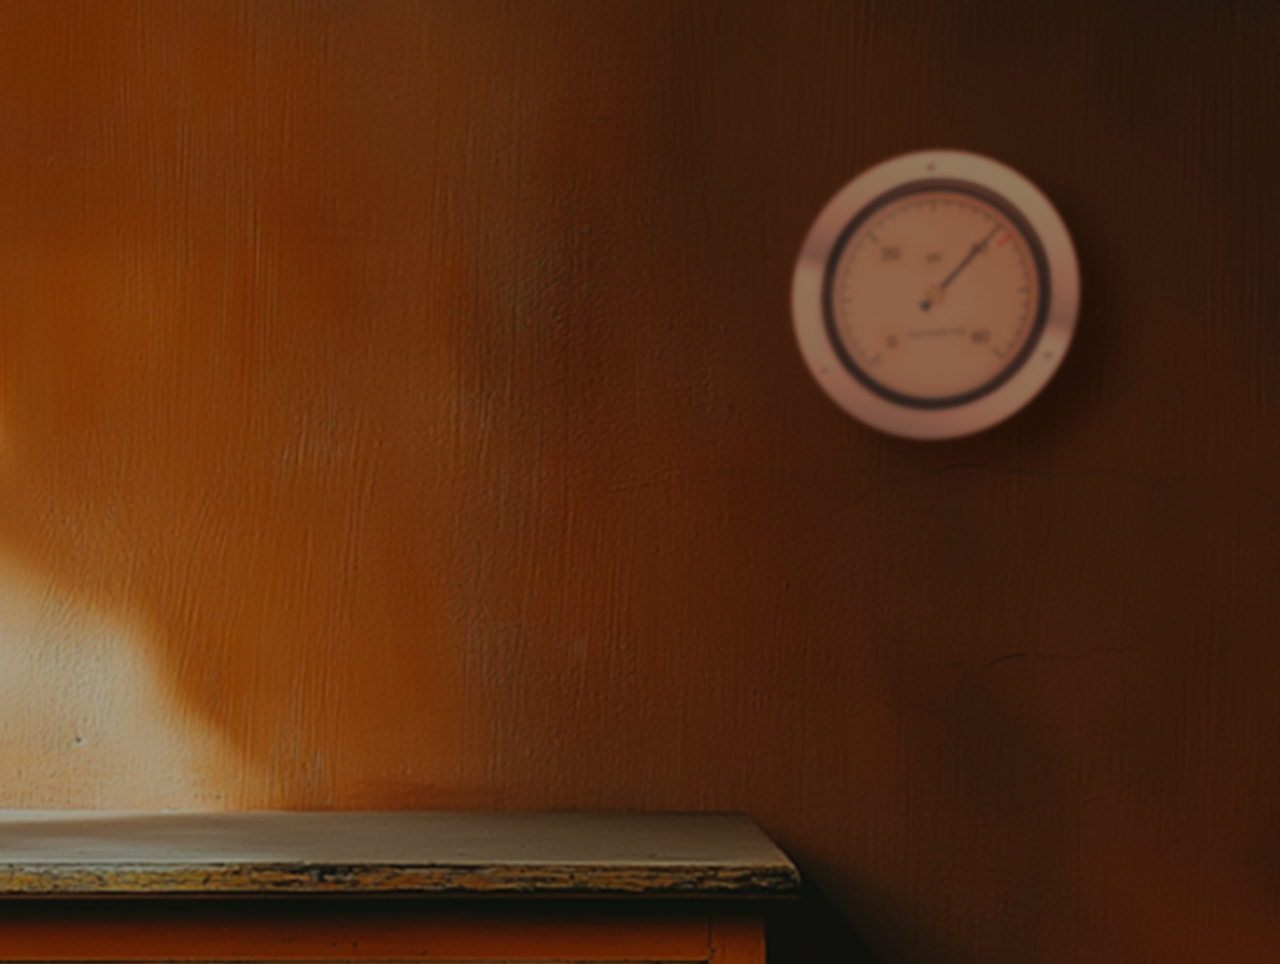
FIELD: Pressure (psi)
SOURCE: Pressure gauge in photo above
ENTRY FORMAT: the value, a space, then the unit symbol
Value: 40 psi
